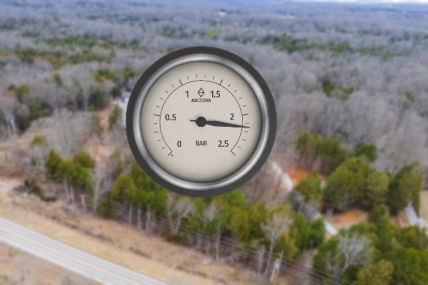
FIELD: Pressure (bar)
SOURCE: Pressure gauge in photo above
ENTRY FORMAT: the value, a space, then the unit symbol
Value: 2.15 bar
